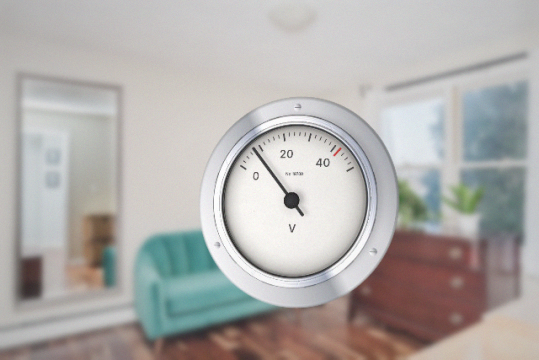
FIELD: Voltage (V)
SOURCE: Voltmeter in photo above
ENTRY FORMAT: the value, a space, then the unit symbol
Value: 8 V
